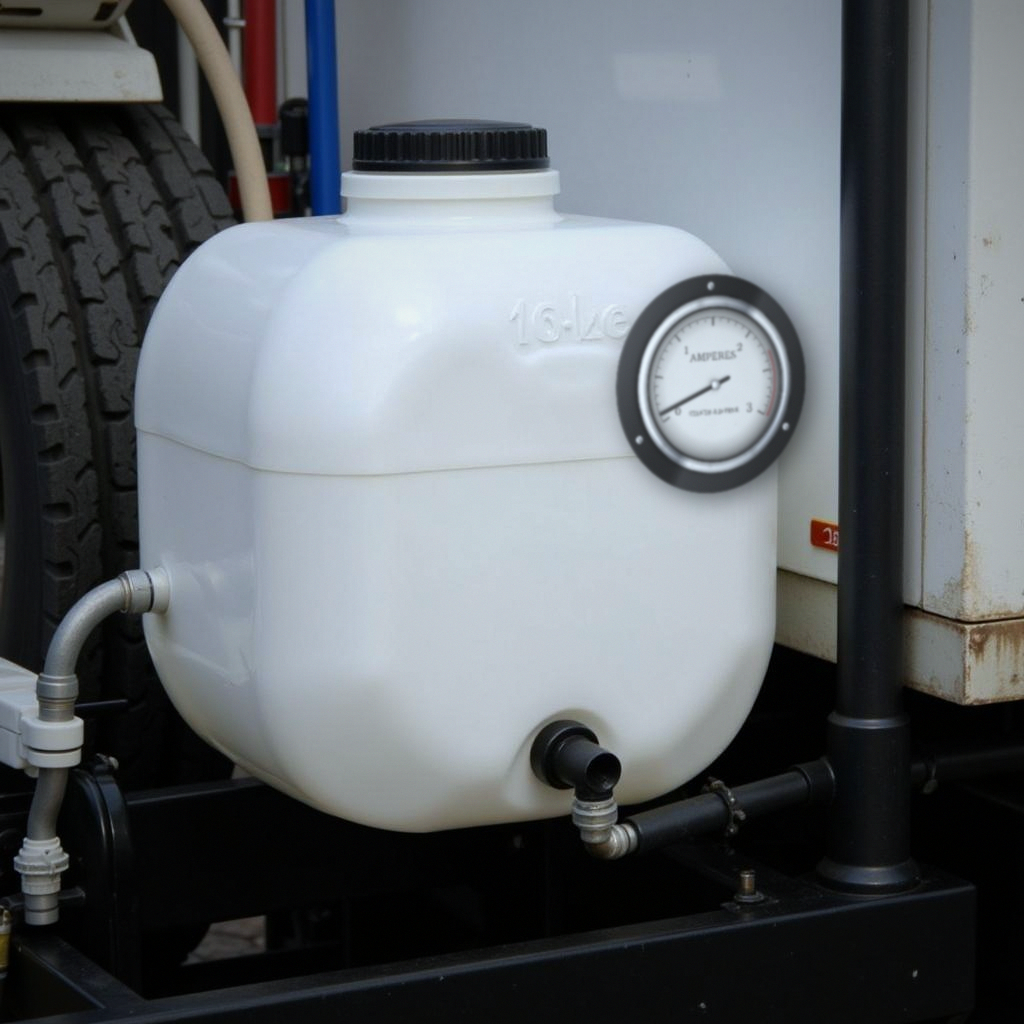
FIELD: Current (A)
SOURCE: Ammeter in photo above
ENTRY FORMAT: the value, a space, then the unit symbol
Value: 0.1 A
